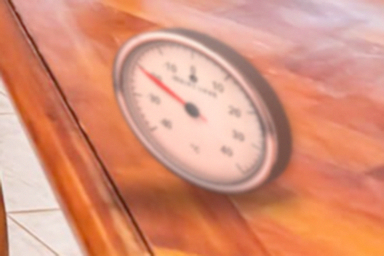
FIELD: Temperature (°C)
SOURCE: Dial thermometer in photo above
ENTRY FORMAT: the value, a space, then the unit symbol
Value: -20 °C
